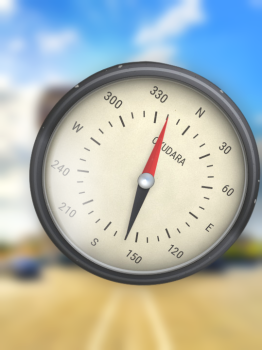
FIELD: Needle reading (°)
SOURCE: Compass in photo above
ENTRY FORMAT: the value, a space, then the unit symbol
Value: 340 °
